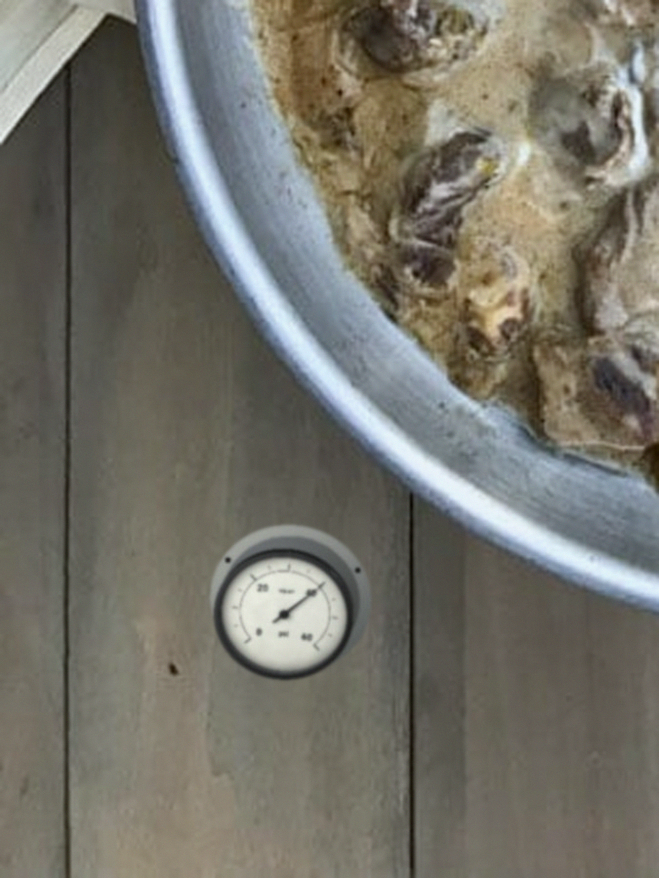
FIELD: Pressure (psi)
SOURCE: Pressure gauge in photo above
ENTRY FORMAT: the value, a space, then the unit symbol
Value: 40 psi
